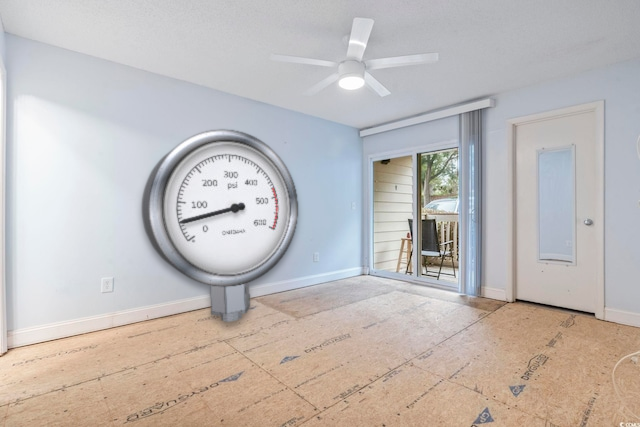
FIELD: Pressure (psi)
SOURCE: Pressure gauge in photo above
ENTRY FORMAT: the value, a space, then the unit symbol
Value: 50 psi
